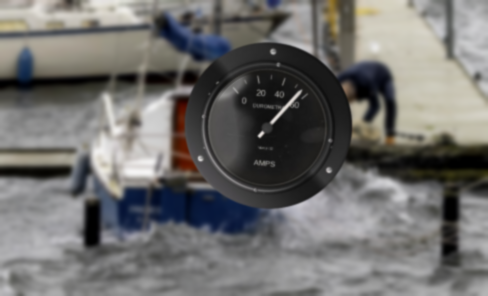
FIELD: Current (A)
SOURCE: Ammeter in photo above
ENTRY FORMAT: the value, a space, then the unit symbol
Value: 55 A
